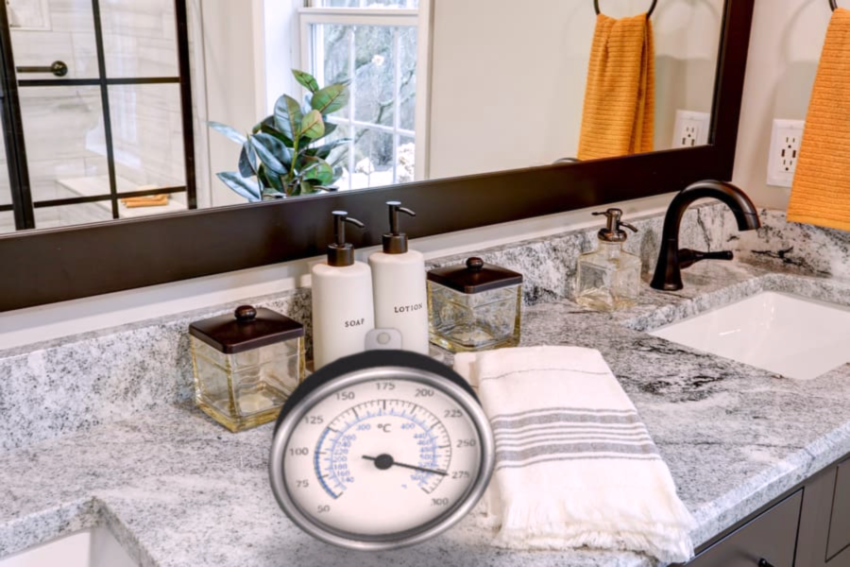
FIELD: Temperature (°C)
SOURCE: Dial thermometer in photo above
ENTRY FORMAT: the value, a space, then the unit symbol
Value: 275 °C
